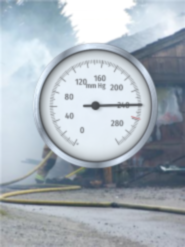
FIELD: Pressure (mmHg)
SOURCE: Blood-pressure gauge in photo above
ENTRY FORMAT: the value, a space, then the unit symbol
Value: 240 mmHg
